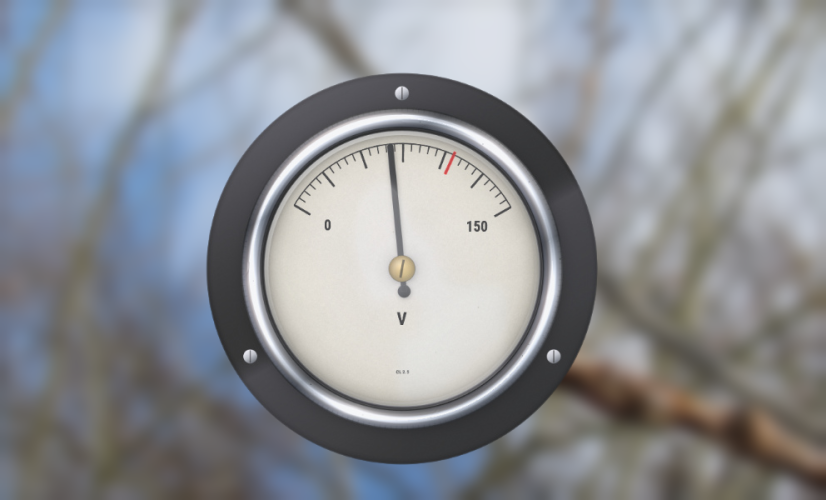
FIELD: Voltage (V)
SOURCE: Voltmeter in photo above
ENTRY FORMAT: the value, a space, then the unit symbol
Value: 67.5 V
